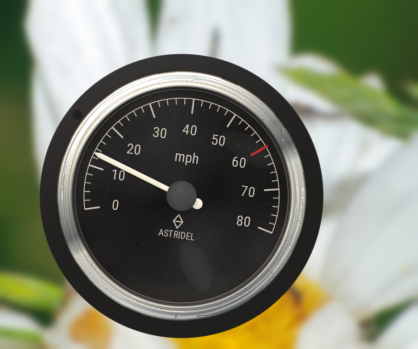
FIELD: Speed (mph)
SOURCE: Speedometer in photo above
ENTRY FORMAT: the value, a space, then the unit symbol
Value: 13 mph
